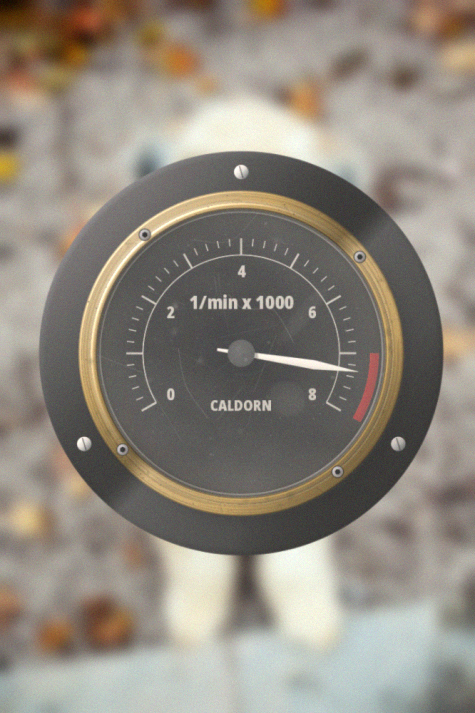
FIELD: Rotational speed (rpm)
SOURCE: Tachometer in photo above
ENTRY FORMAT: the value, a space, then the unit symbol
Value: 7300 rpm
